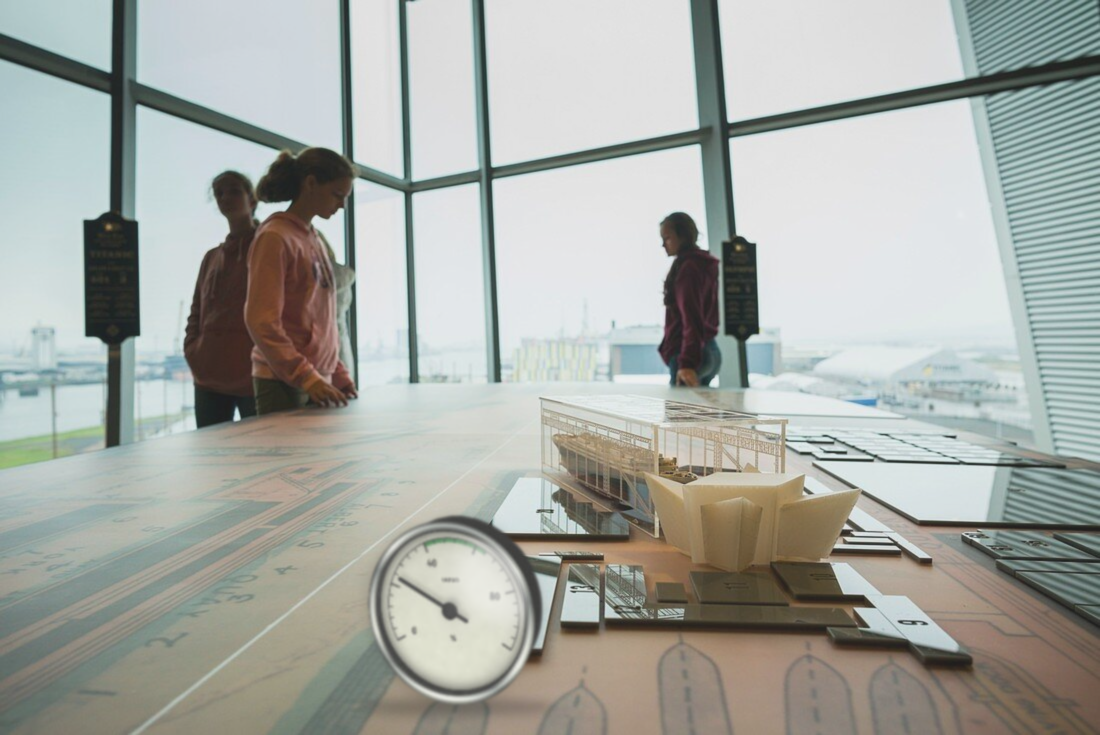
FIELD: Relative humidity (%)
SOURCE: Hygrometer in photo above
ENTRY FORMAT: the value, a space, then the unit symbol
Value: 24 %
